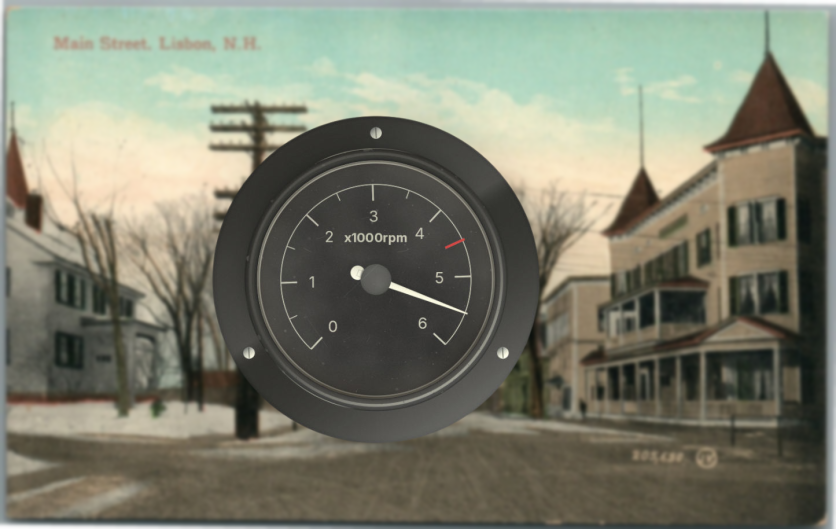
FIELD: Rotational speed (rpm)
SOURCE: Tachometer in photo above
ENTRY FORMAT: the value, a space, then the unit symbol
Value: 5500 rpm
